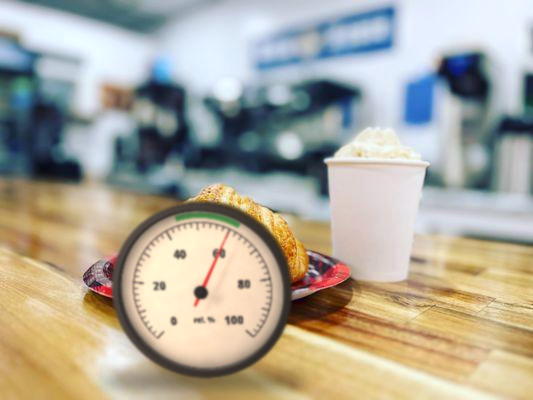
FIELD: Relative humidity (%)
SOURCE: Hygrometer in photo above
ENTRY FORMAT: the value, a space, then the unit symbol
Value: 60 %
